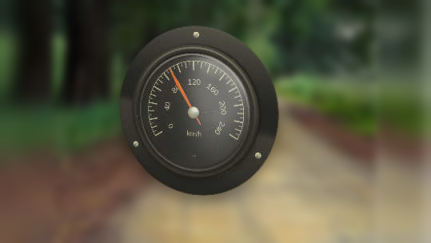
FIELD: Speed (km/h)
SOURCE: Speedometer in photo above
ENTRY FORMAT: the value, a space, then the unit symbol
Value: 90 km/h
